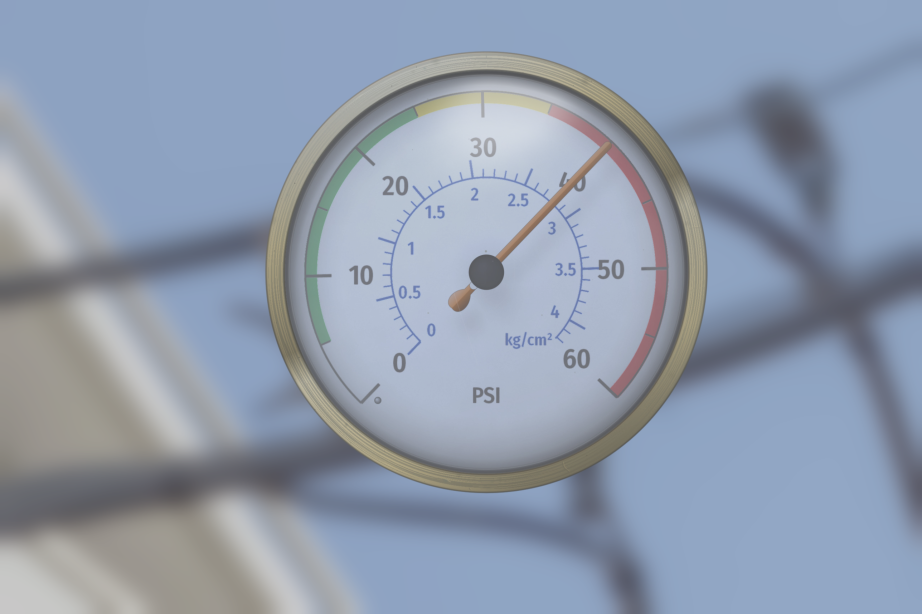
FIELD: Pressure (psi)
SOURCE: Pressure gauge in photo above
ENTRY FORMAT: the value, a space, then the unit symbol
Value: 40 psi
